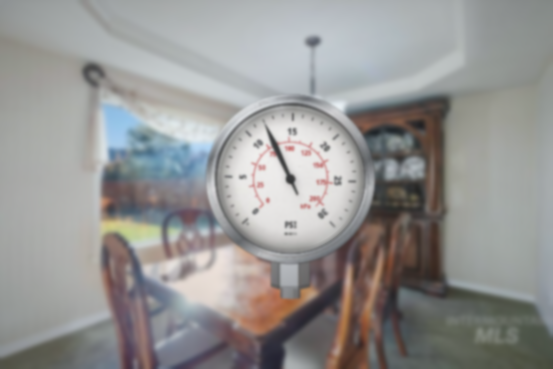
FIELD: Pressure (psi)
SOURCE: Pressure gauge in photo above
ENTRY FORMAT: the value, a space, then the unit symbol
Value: 12 psi
